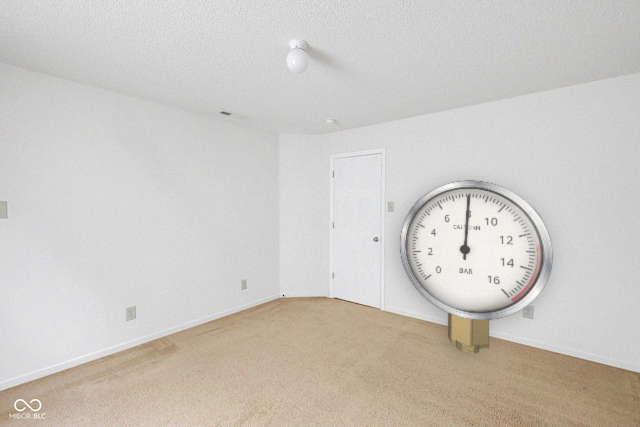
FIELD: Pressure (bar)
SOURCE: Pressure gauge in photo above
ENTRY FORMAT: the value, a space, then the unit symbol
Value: 8 bar
